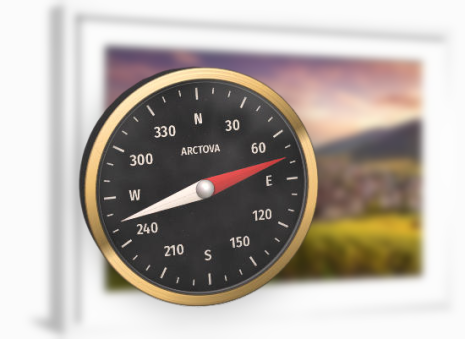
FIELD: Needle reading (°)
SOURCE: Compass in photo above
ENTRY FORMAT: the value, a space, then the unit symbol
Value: 75 °
